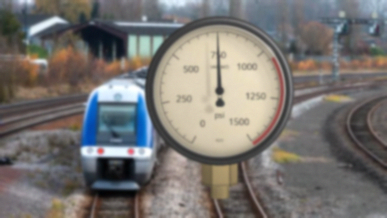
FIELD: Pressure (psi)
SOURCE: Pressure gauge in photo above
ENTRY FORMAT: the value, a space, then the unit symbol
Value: 750 psi
